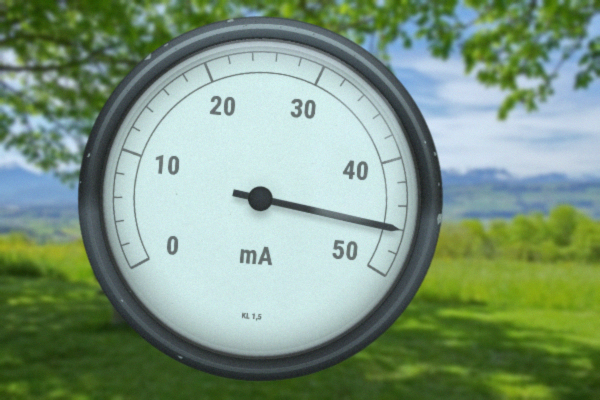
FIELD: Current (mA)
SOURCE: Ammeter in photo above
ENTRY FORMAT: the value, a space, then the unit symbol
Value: 46 mA
